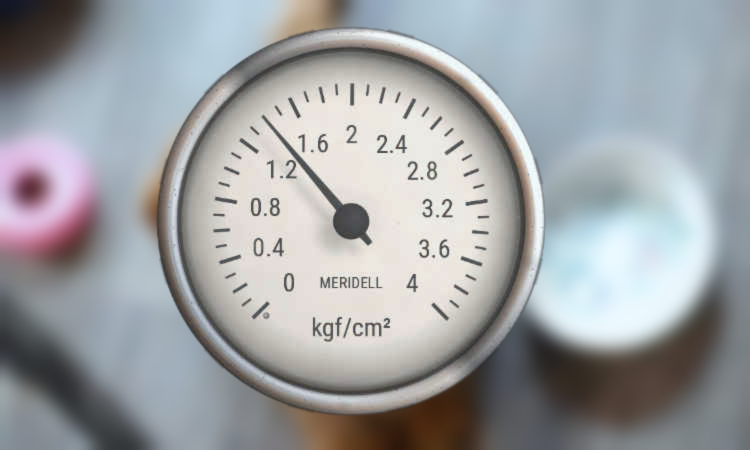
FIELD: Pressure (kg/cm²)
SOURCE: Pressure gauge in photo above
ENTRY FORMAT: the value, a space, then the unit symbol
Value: 1.4 kg/cm²
